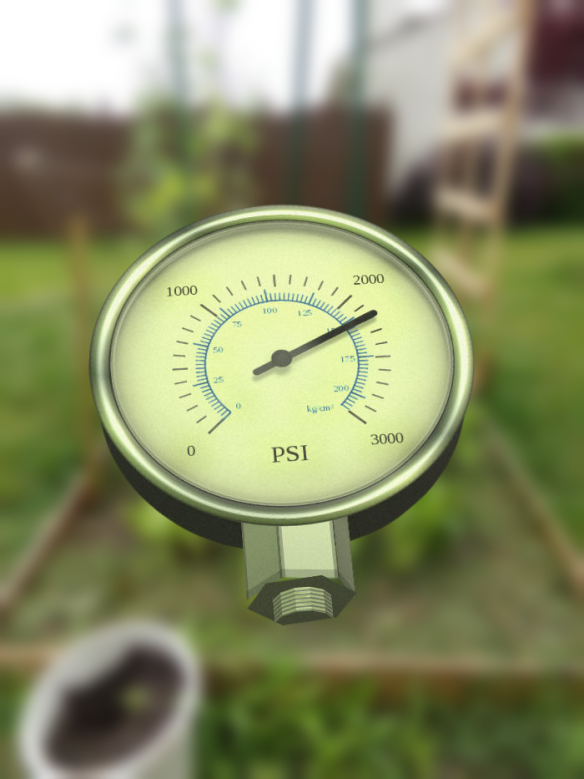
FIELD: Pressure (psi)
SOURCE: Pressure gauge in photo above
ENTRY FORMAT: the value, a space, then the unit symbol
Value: 2200 psi
